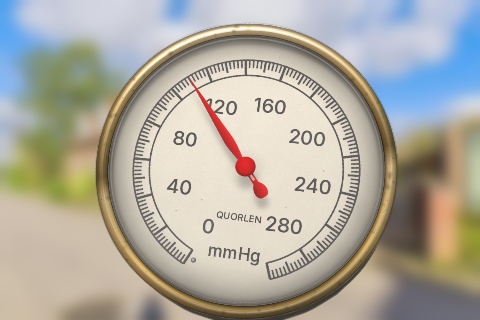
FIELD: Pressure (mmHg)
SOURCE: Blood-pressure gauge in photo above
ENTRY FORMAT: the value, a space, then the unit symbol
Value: 110 mmHg
